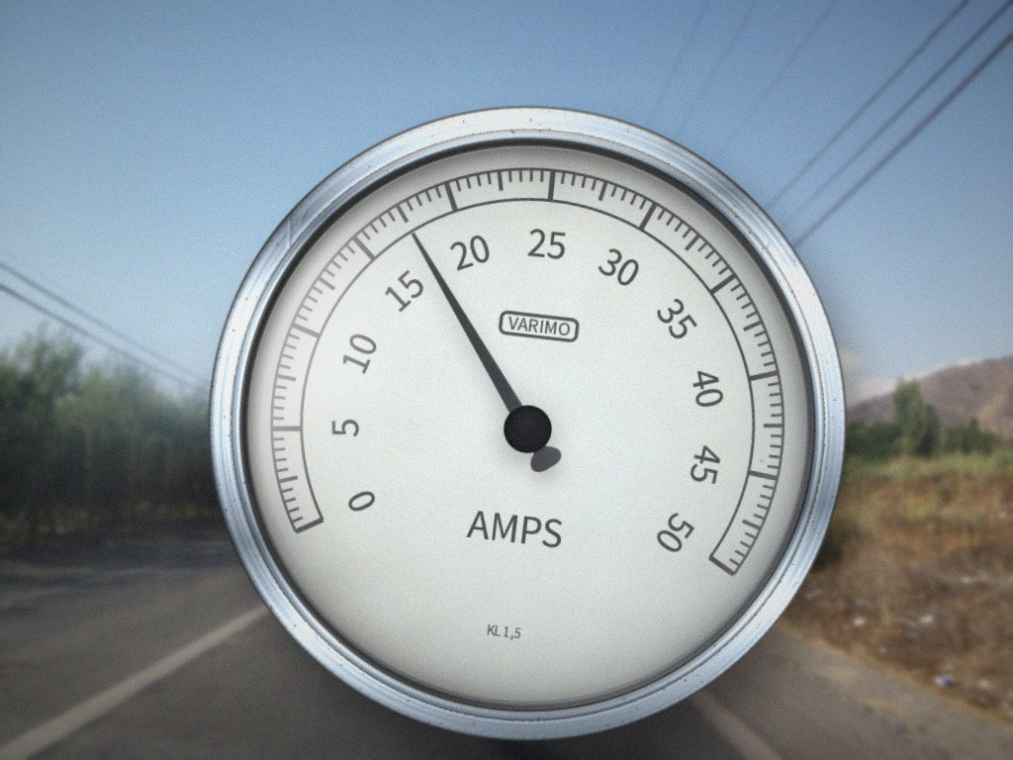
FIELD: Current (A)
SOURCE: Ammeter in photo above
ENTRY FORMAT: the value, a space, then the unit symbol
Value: 17.5 A
